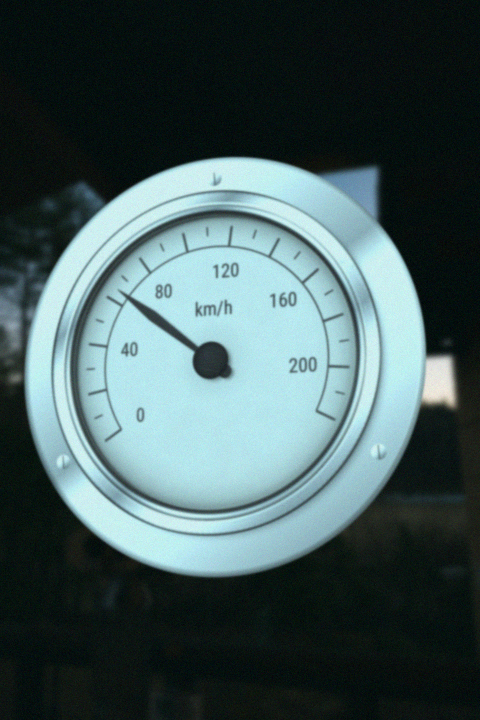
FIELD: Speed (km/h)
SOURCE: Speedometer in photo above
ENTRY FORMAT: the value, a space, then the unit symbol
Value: 65 km/h
